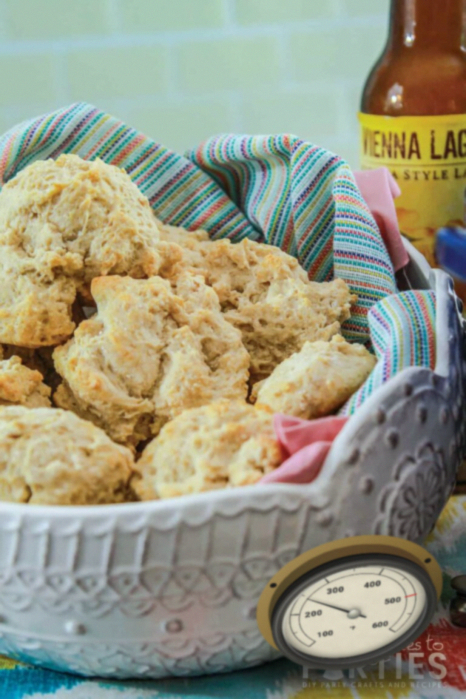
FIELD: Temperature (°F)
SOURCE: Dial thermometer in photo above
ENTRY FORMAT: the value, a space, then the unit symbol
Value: 250 °F
